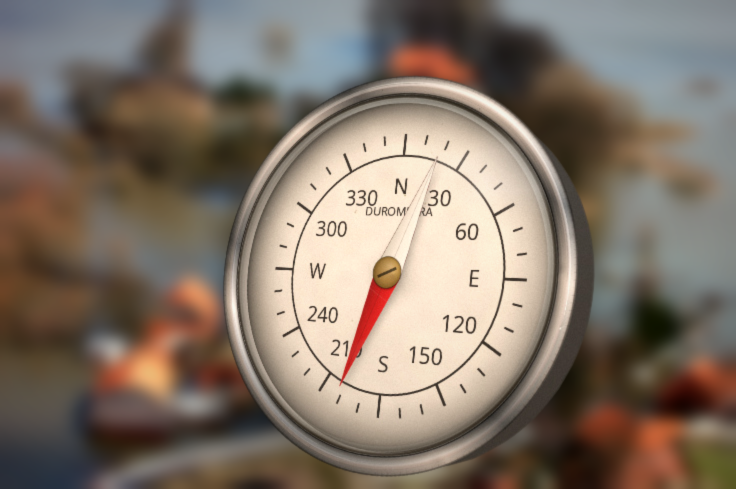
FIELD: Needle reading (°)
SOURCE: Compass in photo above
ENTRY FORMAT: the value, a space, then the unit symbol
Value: 200 °
